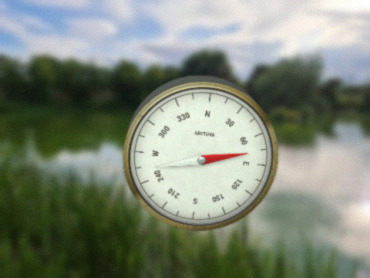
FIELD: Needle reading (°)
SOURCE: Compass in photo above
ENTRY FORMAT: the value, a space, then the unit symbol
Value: 75 °
